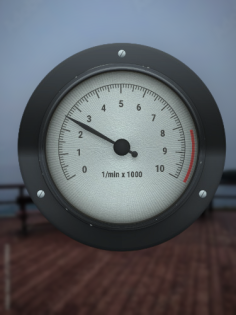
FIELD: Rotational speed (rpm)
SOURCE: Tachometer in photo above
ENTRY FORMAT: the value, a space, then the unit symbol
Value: 2500 rpm
